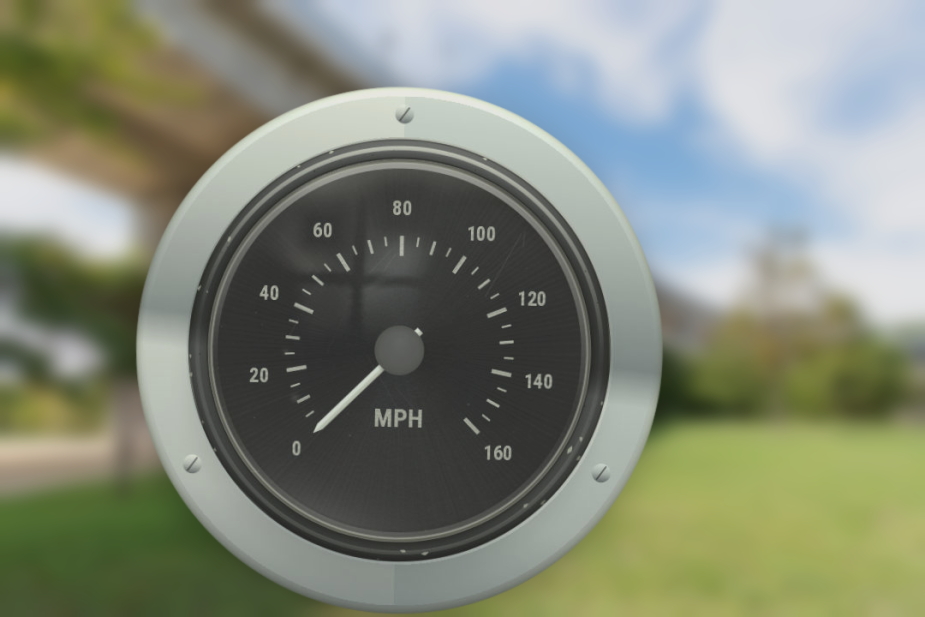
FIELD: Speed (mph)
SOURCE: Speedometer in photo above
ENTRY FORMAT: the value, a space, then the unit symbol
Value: 0 mph
